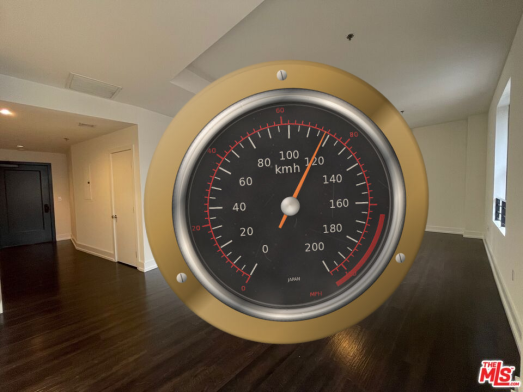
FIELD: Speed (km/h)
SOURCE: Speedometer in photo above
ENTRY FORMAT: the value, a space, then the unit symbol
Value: 117.5 km/h
